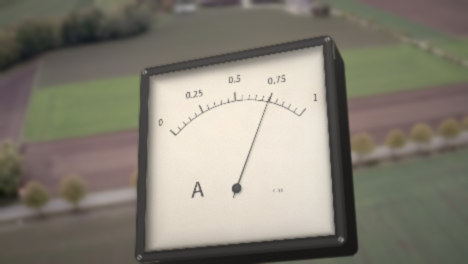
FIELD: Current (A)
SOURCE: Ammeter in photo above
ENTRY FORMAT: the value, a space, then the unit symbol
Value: 0.75 A
